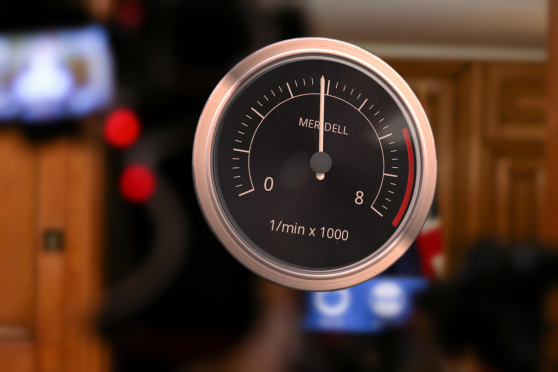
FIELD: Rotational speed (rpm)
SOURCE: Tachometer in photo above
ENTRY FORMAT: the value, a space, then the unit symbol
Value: 3800 rpm
